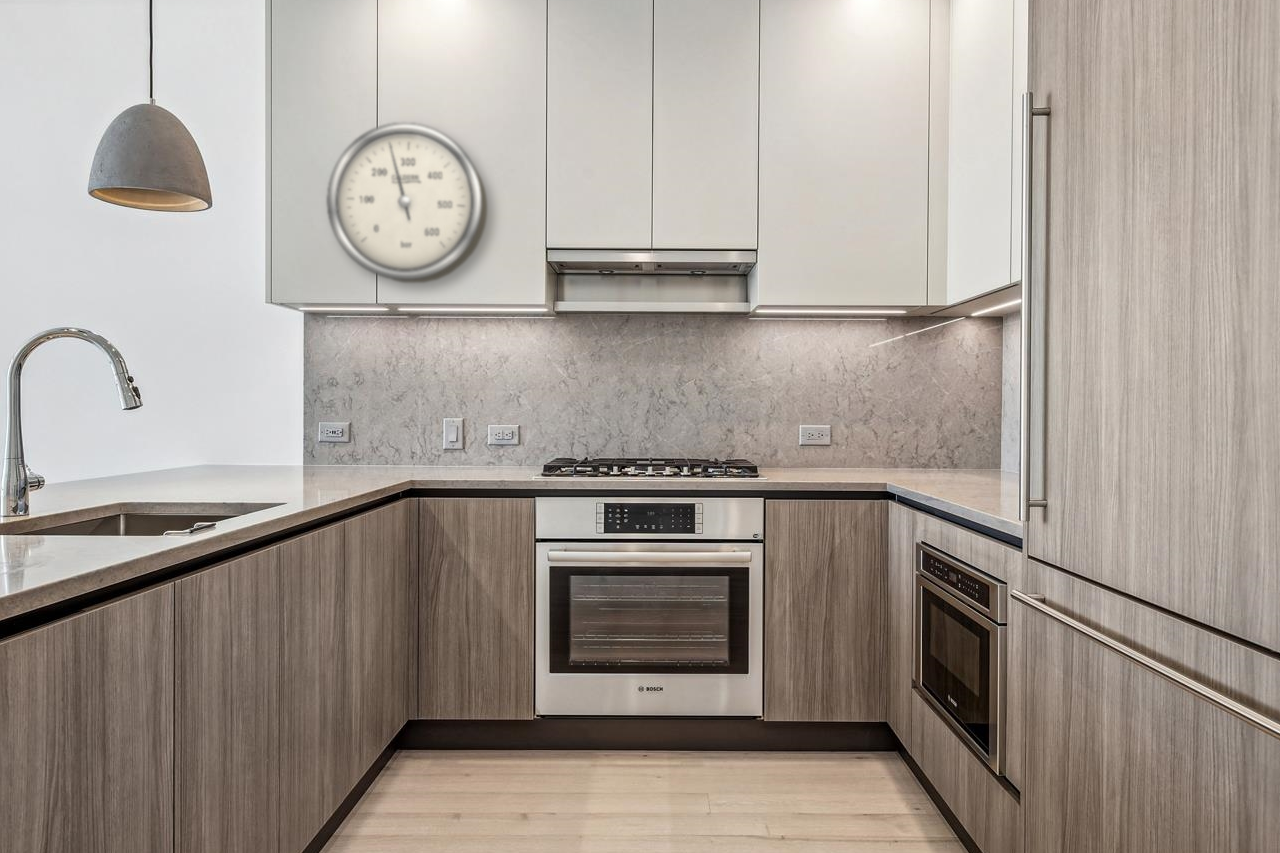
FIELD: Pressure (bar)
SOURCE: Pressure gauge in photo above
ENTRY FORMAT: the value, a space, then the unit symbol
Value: 260 bar
